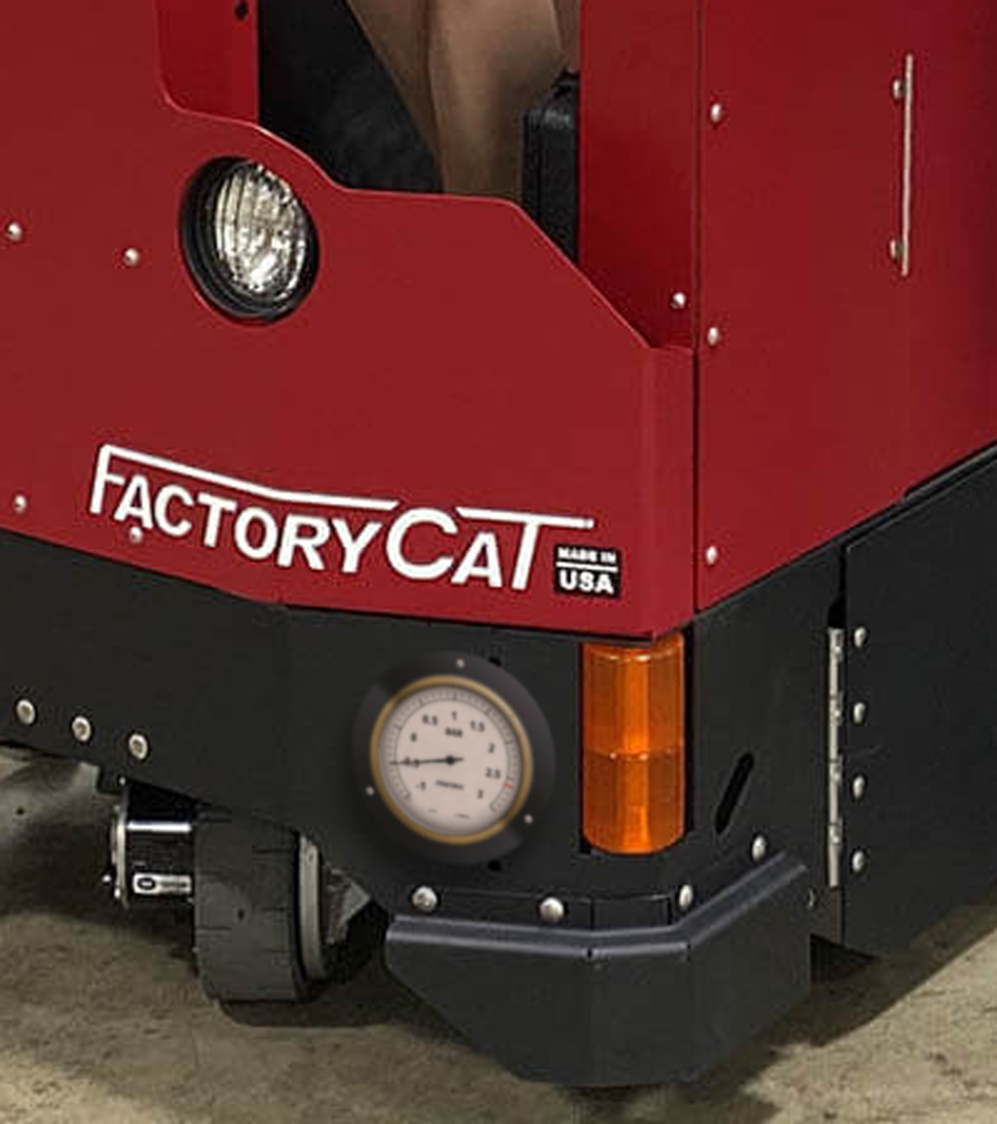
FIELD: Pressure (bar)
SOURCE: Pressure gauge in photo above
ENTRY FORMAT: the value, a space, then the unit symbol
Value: -0.5 bar
